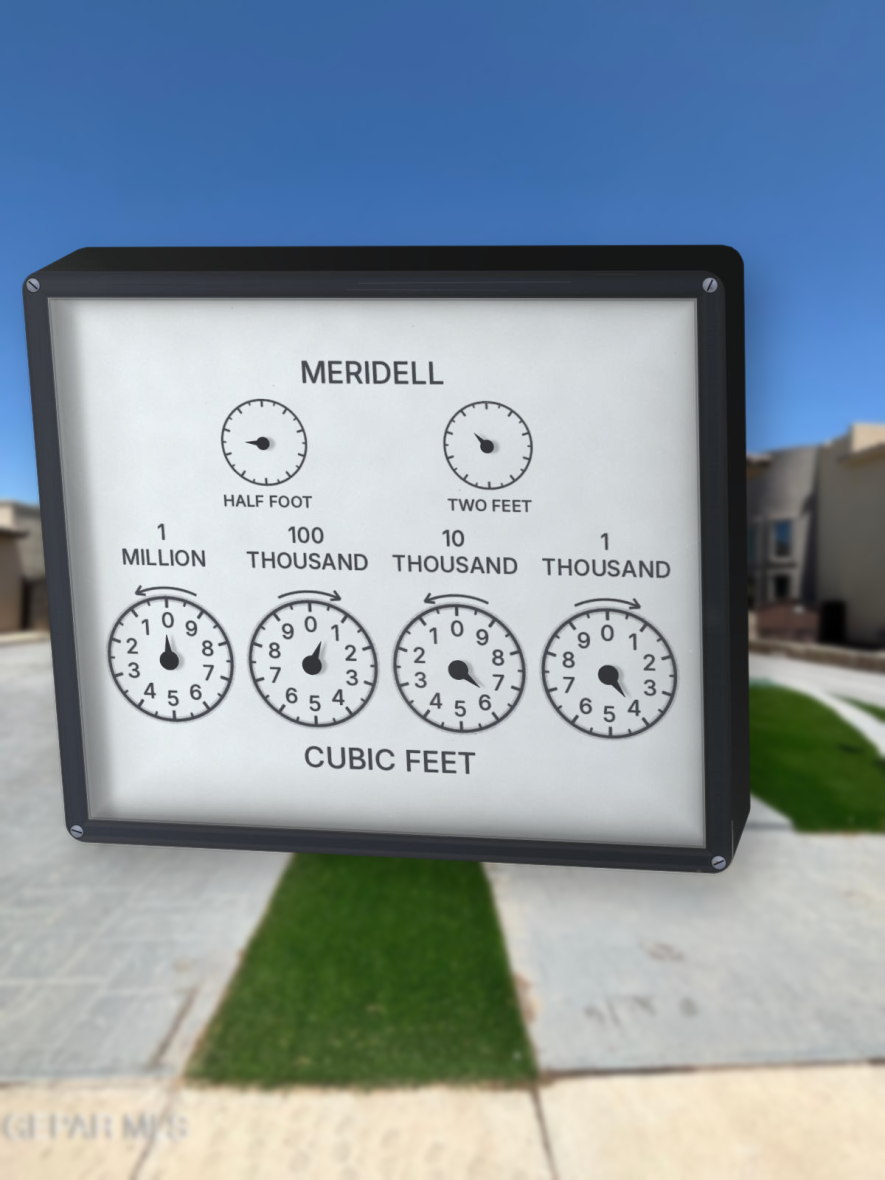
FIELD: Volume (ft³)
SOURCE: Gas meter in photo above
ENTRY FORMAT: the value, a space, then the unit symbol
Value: 6400 ft³
